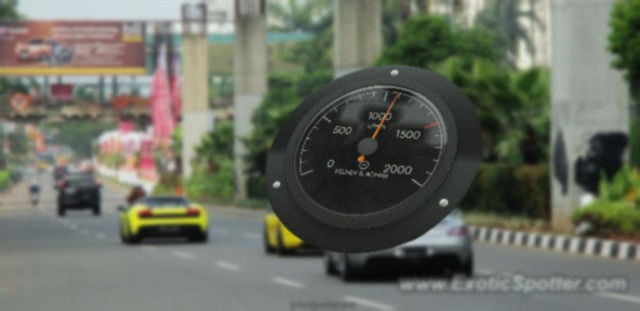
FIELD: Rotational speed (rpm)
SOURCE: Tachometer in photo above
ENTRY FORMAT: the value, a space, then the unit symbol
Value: 1100 rpm
